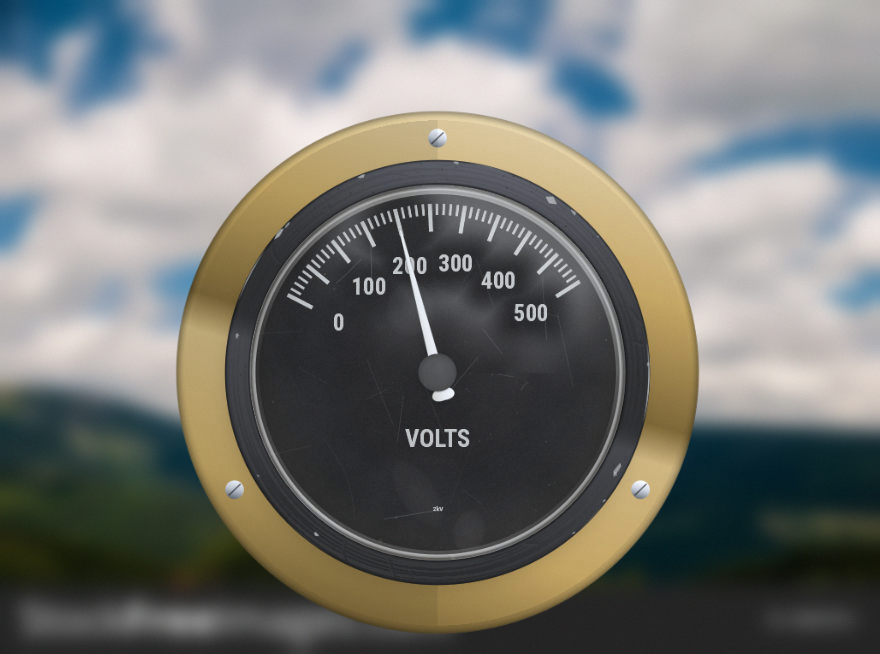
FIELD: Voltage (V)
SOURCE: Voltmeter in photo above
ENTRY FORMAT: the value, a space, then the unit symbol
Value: 200 V
